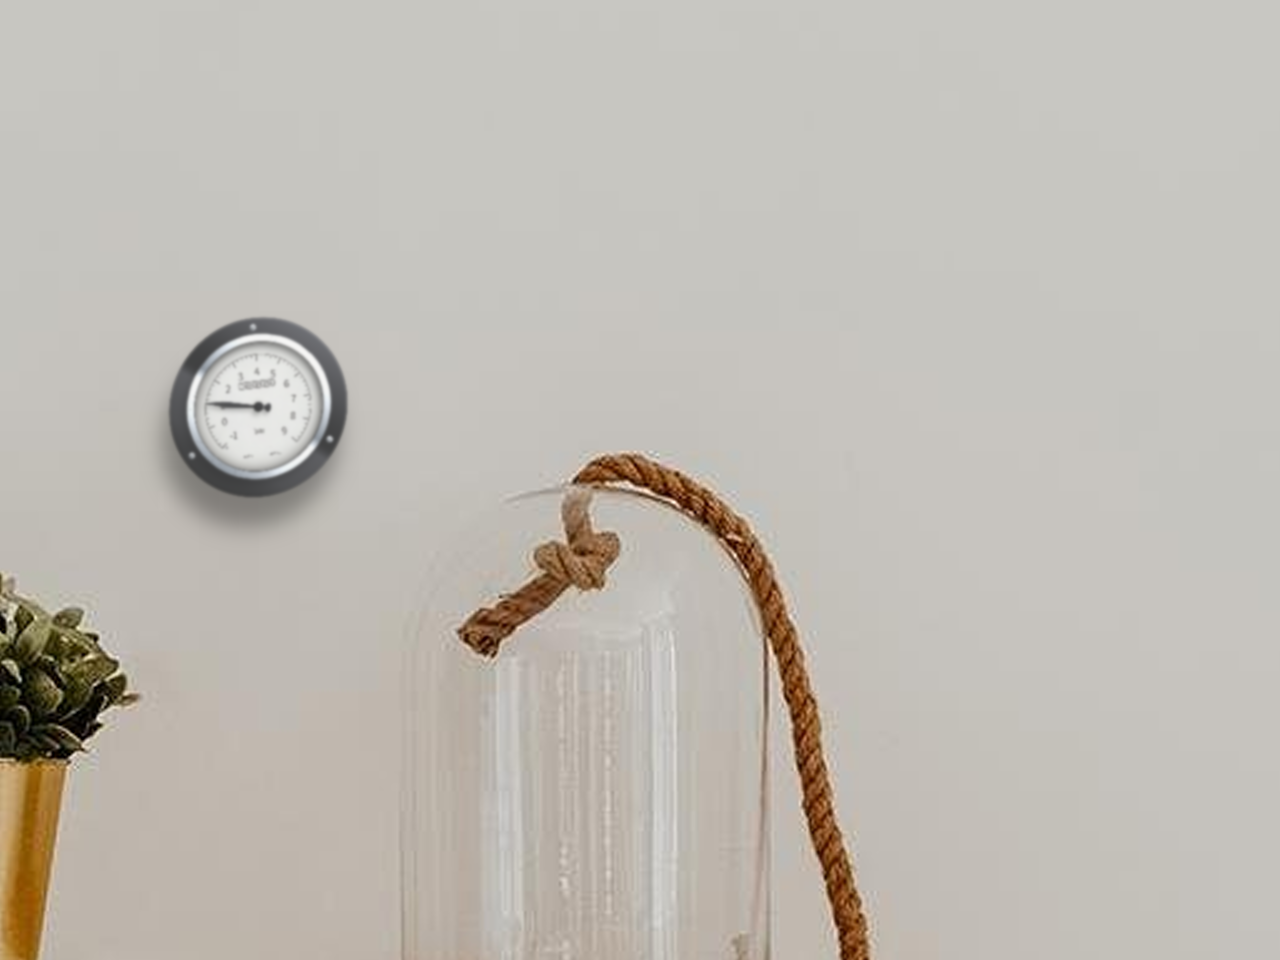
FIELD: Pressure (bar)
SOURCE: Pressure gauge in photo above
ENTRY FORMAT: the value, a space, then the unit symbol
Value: 1 bar
